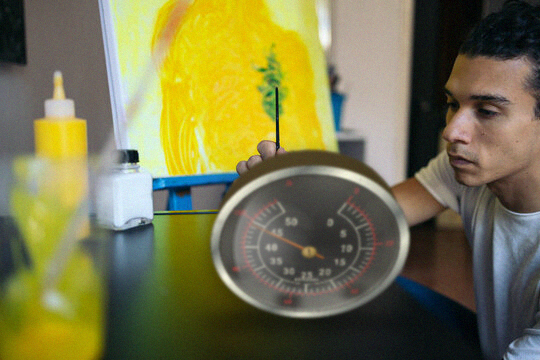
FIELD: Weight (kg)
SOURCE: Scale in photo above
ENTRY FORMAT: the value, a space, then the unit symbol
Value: 45 kg
